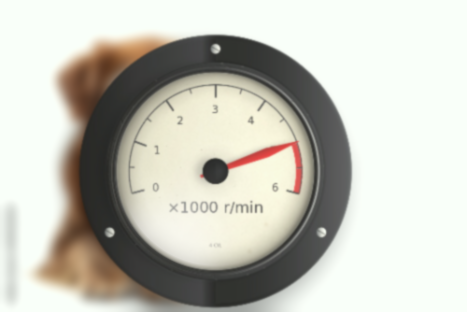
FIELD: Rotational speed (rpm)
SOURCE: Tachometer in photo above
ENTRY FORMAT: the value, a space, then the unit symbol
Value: 5000 rpm
